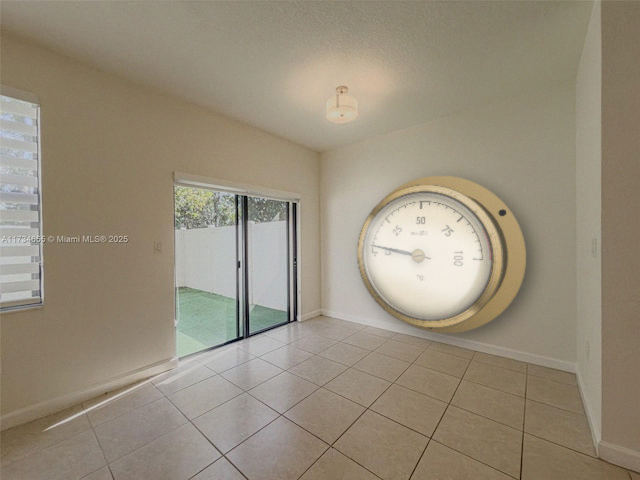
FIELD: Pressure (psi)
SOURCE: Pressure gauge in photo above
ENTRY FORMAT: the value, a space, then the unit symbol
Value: 5 psi
